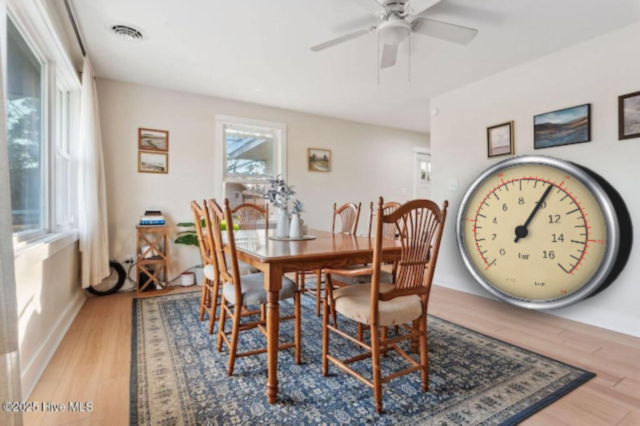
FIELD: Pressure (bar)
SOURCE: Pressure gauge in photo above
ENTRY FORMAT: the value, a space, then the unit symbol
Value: 10 bar
